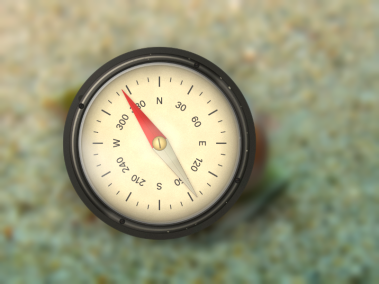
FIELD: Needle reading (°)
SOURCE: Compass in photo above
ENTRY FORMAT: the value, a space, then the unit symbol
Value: 325 °
